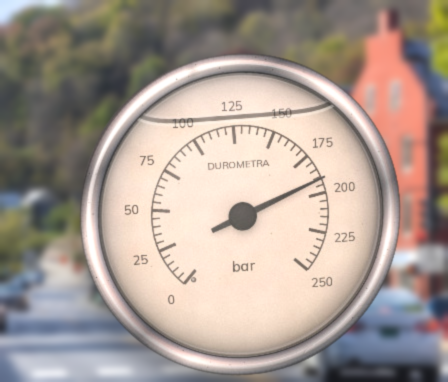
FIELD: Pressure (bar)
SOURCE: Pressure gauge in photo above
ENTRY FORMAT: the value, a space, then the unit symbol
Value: 190 bar
